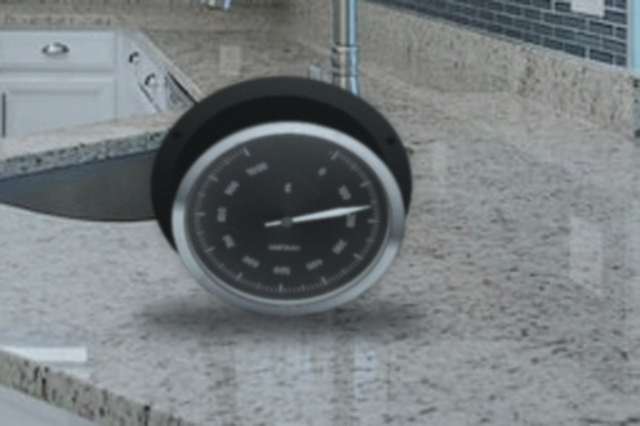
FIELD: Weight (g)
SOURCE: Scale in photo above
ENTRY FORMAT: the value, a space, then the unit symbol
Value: 150 g
